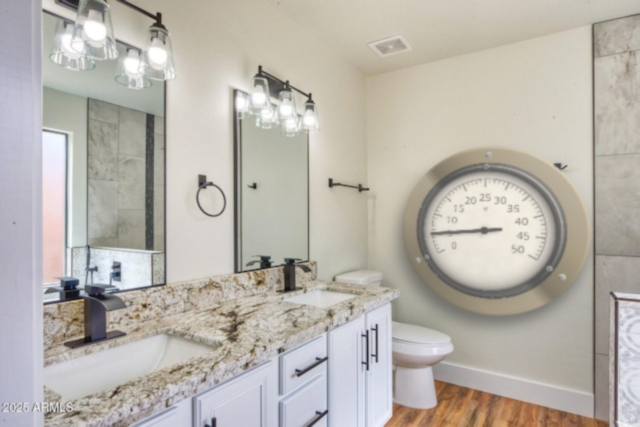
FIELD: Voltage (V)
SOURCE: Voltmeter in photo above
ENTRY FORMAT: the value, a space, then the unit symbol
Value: 5 V
